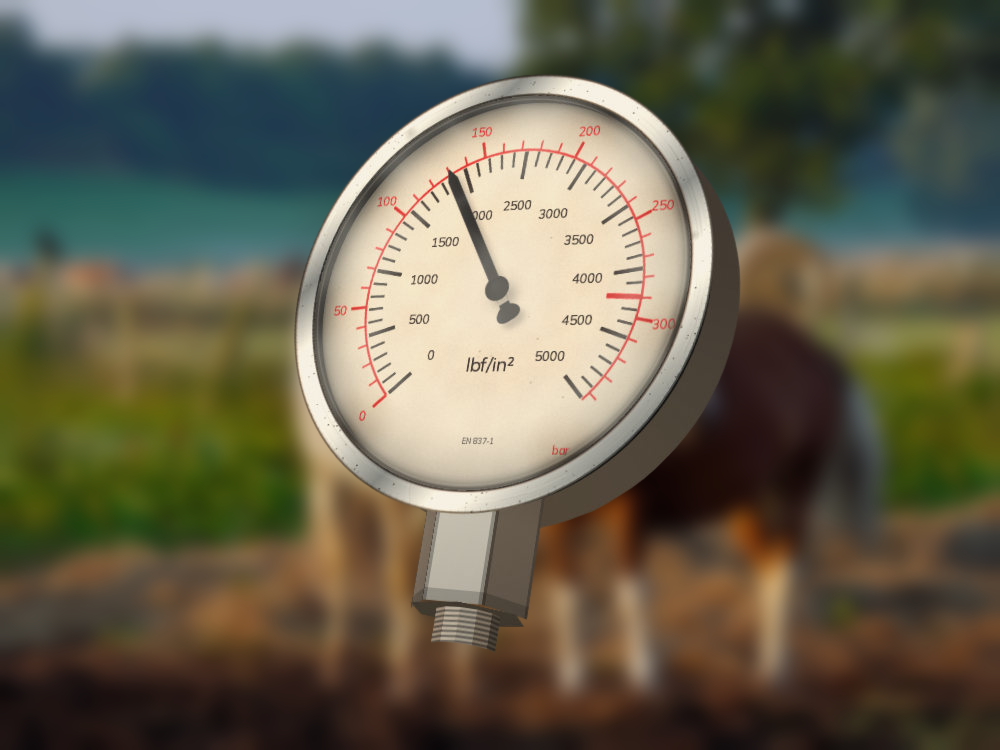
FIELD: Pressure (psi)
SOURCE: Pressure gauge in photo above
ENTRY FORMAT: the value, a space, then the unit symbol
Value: 1900 psi
